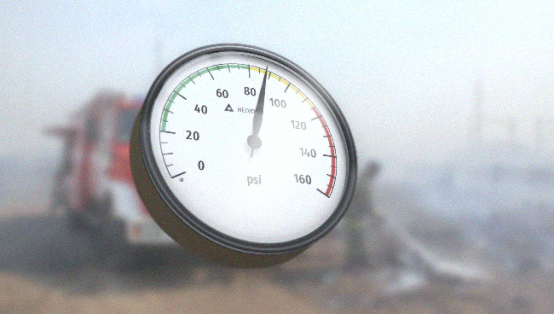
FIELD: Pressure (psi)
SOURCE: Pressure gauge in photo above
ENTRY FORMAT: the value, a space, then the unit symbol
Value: 87.5 psi
